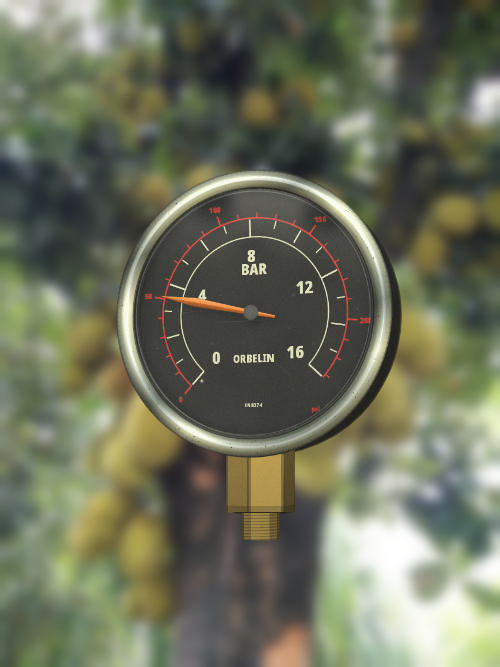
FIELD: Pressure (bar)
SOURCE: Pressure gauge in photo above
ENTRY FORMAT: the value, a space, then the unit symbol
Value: 3.5 bar
